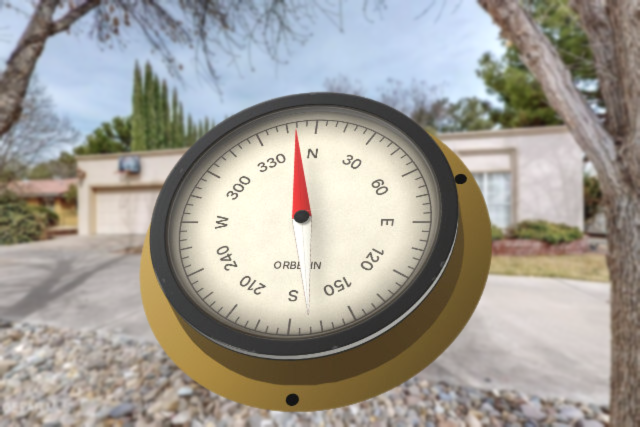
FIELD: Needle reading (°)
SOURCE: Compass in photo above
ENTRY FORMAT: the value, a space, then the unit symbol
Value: 350 °
